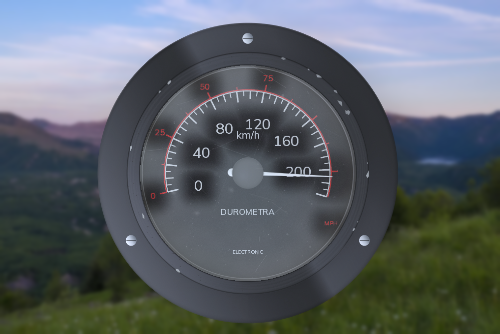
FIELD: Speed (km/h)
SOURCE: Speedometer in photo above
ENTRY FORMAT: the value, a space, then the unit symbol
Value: 205 km/h
